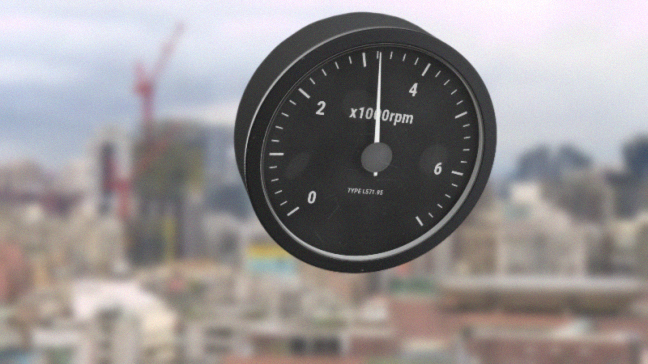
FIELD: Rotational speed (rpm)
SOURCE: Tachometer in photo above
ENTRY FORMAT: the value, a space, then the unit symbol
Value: 3200 rpm
